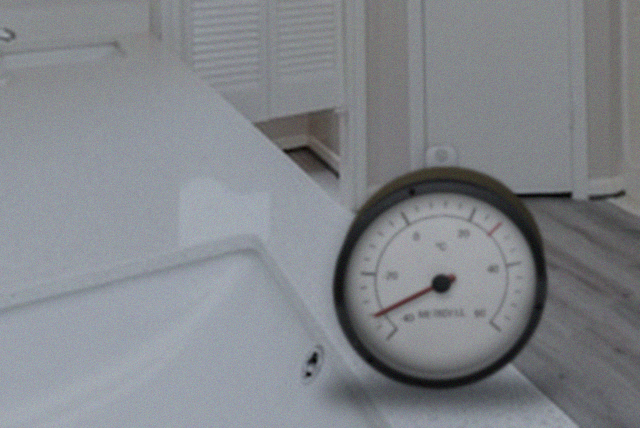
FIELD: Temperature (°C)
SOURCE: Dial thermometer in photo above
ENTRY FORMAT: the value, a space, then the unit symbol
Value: -32 °C
